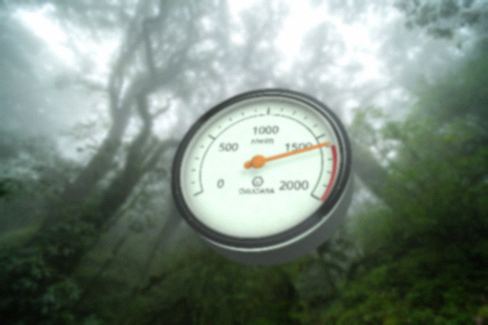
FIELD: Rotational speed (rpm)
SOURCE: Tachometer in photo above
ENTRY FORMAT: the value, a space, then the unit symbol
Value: 1600 rpm
